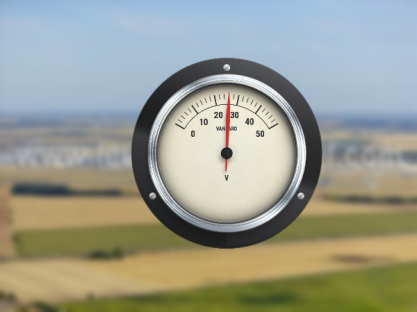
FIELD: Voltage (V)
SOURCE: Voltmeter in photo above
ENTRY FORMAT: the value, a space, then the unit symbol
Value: 26 V
